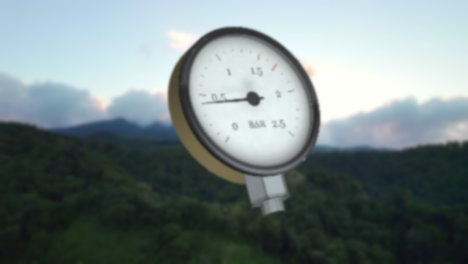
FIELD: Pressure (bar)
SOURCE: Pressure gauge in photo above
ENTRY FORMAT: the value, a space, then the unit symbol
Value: 0.4 bar
